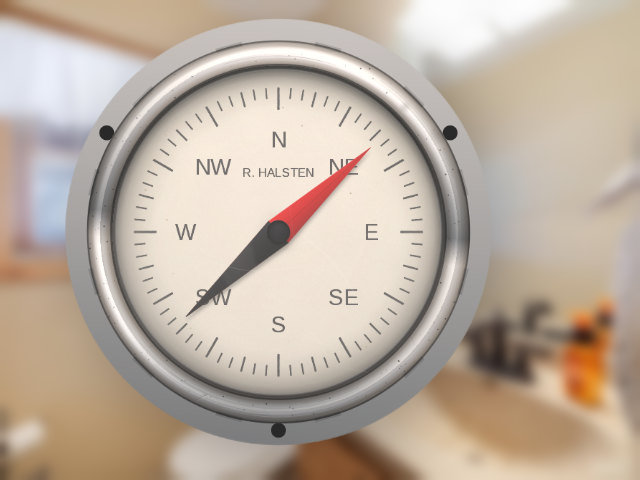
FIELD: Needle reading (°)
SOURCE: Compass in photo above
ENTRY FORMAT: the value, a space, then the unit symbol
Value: 47.5 °
